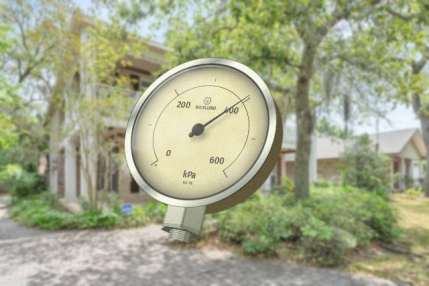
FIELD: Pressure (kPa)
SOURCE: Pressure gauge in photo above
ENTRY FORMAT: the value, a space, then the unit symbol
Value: 400 kPa
